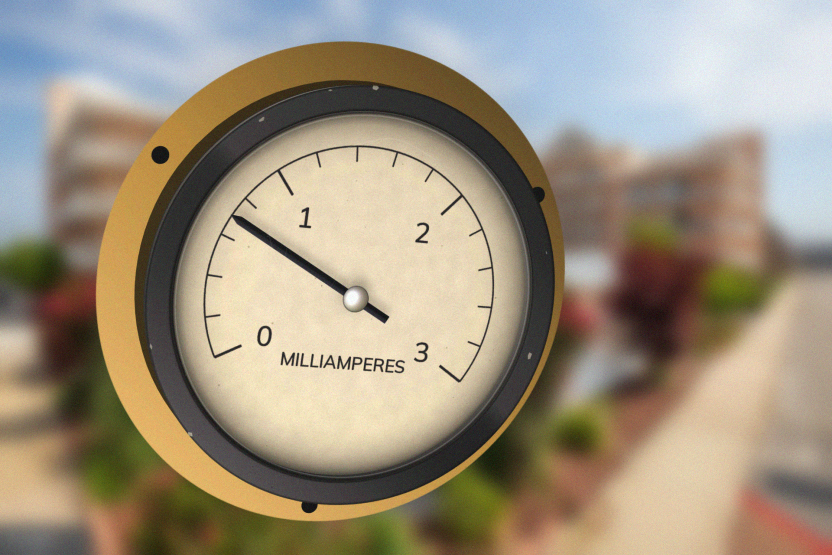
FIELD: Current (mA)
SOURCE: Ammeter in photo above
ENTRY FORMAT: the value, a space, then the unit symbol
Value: 0.7 mA
